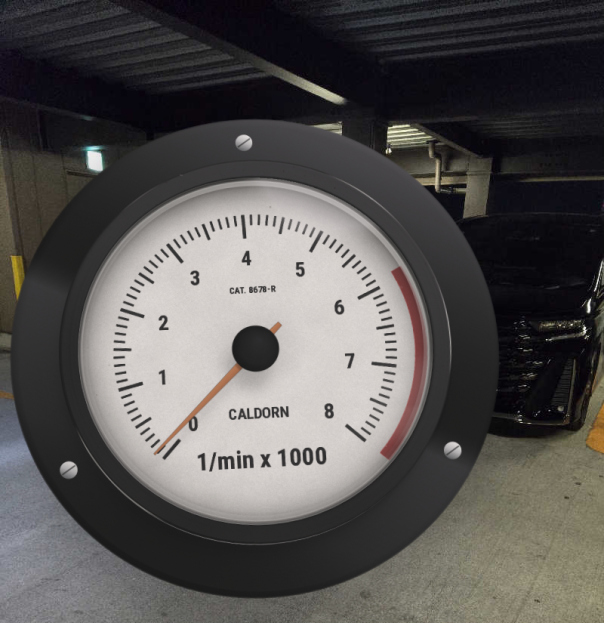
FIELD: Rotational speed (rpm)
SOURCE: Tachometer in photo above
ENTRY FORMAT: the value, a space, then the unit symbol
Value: 100 rpm
